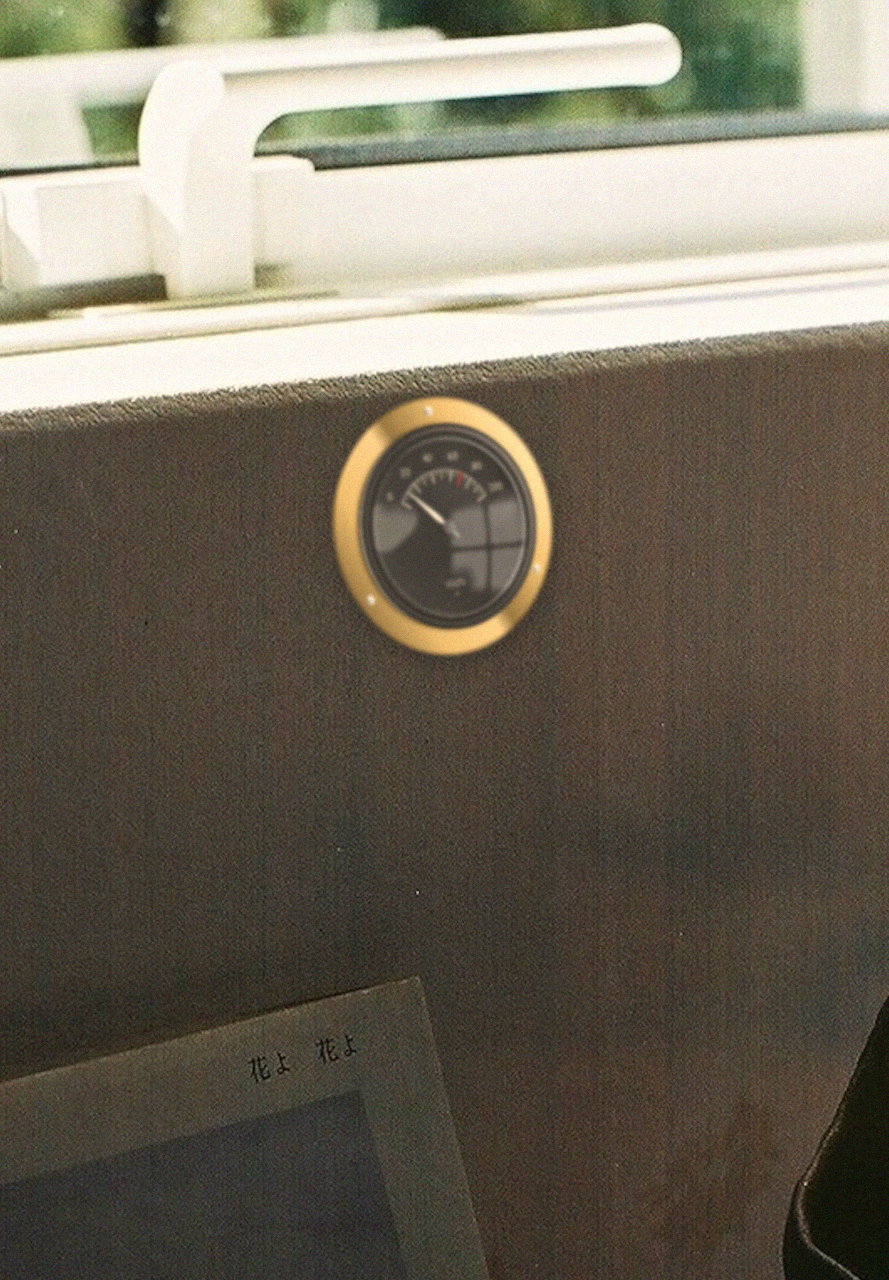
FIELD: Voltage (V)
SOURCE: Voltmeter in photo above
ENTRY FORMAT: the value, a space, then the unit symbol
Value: 10 V
